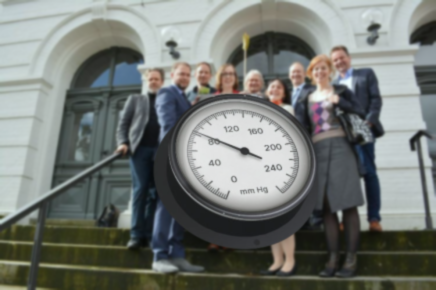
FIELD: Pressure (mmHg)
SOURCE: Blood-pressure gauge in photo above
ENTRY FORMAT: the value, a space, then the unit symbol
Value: 80 mmHg
